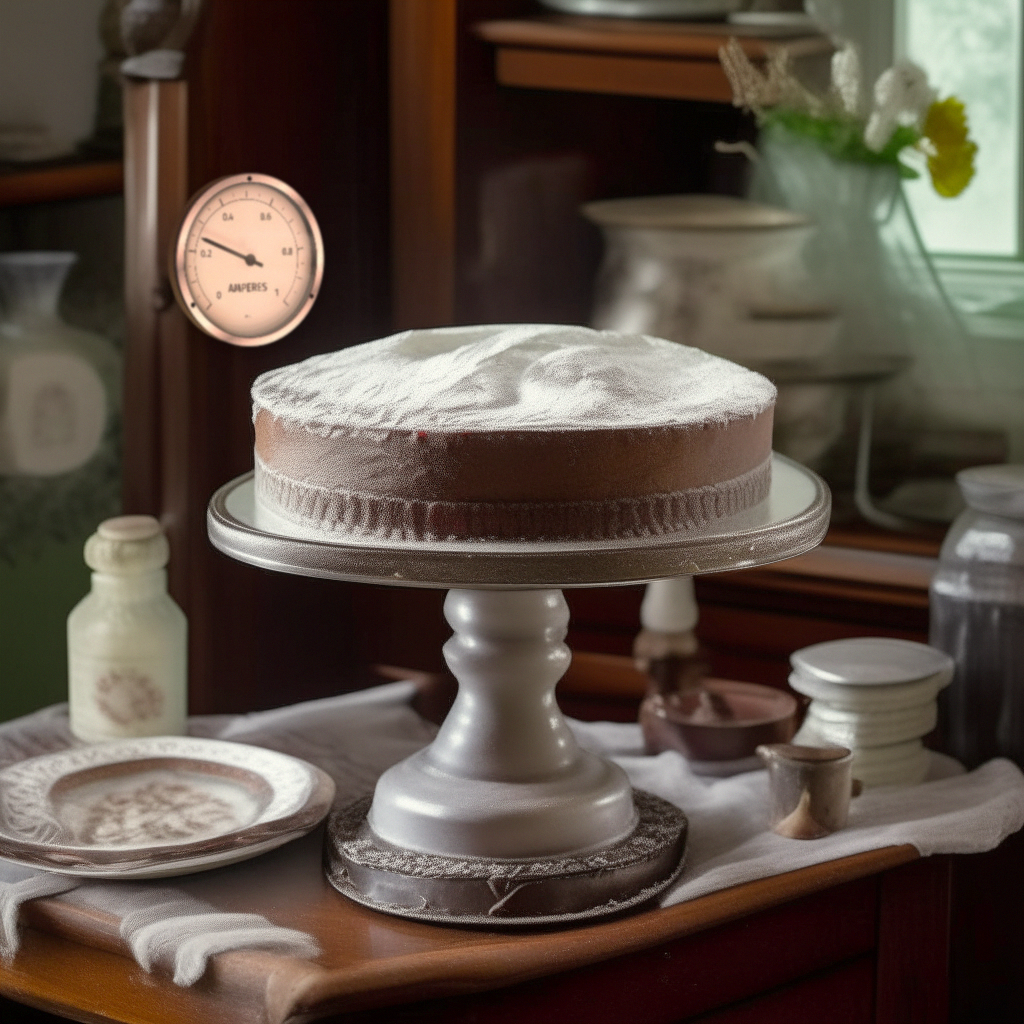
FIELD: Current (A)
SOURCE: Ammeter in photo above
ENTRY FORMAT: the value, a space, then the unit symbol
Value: 0.25 A
